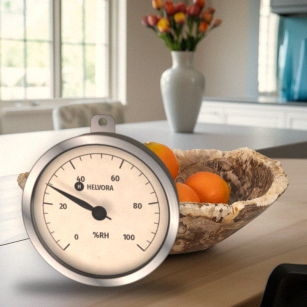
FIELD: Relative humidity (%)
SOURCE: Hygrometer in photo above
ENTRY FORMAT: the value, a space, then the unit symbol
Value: 28 %
